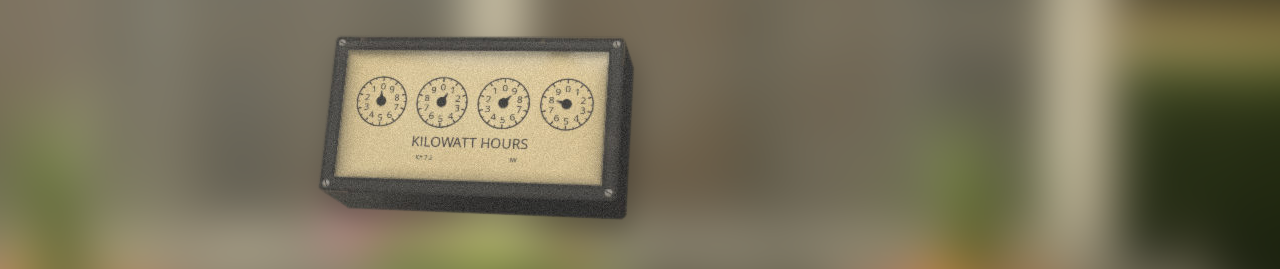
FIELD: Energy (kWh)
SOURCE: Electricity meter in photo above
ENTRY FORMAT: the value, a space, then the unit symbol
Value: 88 kWh
